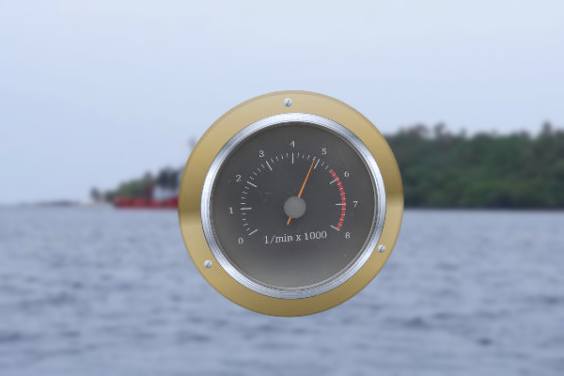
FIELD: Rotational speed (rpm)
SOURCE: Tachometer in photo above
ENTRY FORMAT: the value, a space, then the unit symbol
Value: 4800 rpm
